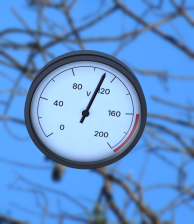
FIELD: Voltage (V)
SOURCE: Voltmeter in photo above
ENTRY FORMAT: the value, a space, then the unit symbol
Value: 110 V
